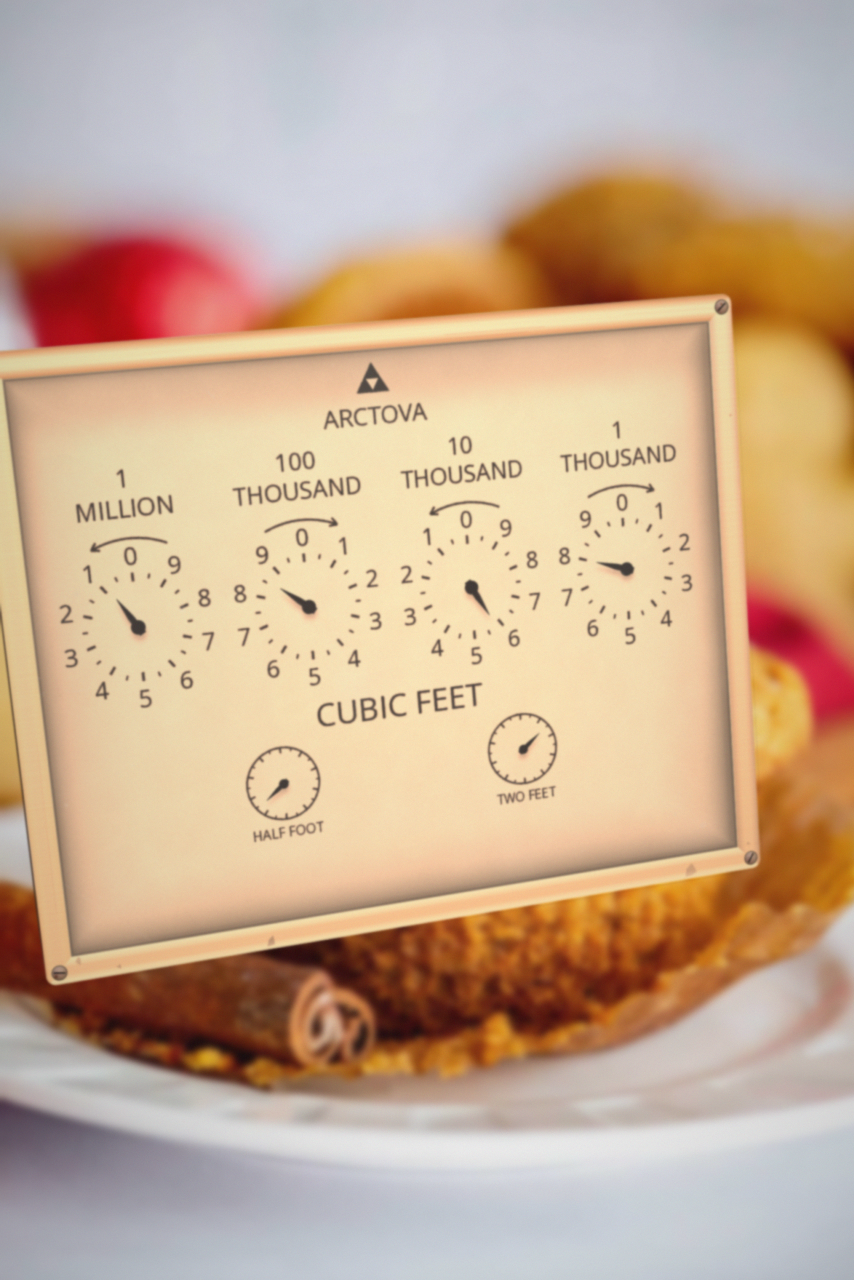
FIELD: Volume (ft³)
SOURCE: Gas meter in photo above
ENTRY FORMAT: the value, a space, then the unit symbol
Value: 85800 ft³
